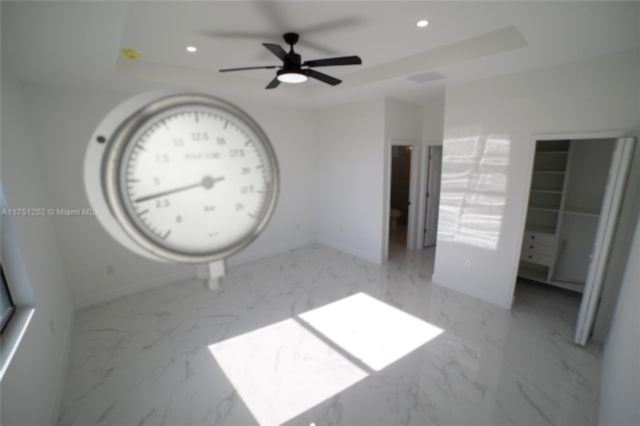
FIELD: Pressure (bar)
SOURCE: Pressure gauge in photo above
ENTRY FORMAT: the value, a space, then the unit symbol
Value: 3.5 bar
